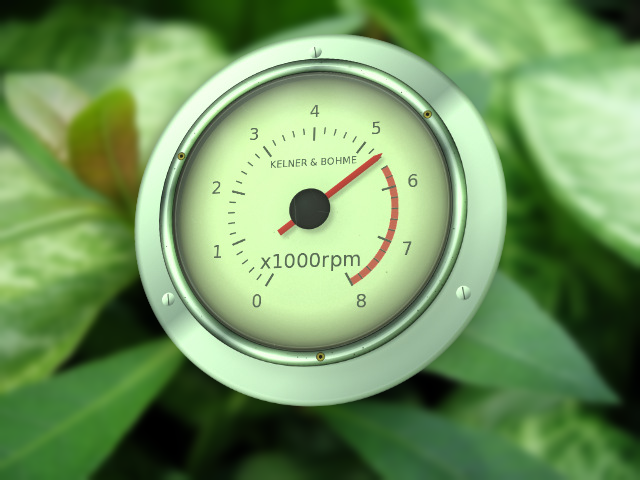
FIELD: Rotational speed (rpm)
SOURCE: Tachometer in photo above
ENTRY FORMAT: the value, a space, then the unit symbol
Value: 5400 rpm
